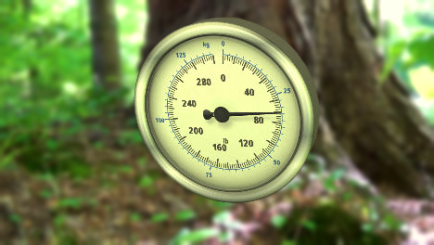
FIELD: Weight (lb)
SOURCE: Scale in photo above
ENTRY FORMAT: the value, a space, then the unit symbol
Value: 70 lb
